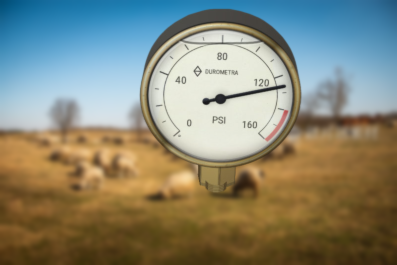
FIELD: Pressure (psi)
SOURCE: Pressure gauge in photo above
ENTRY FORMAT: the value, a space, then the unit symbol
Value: 125 psi
